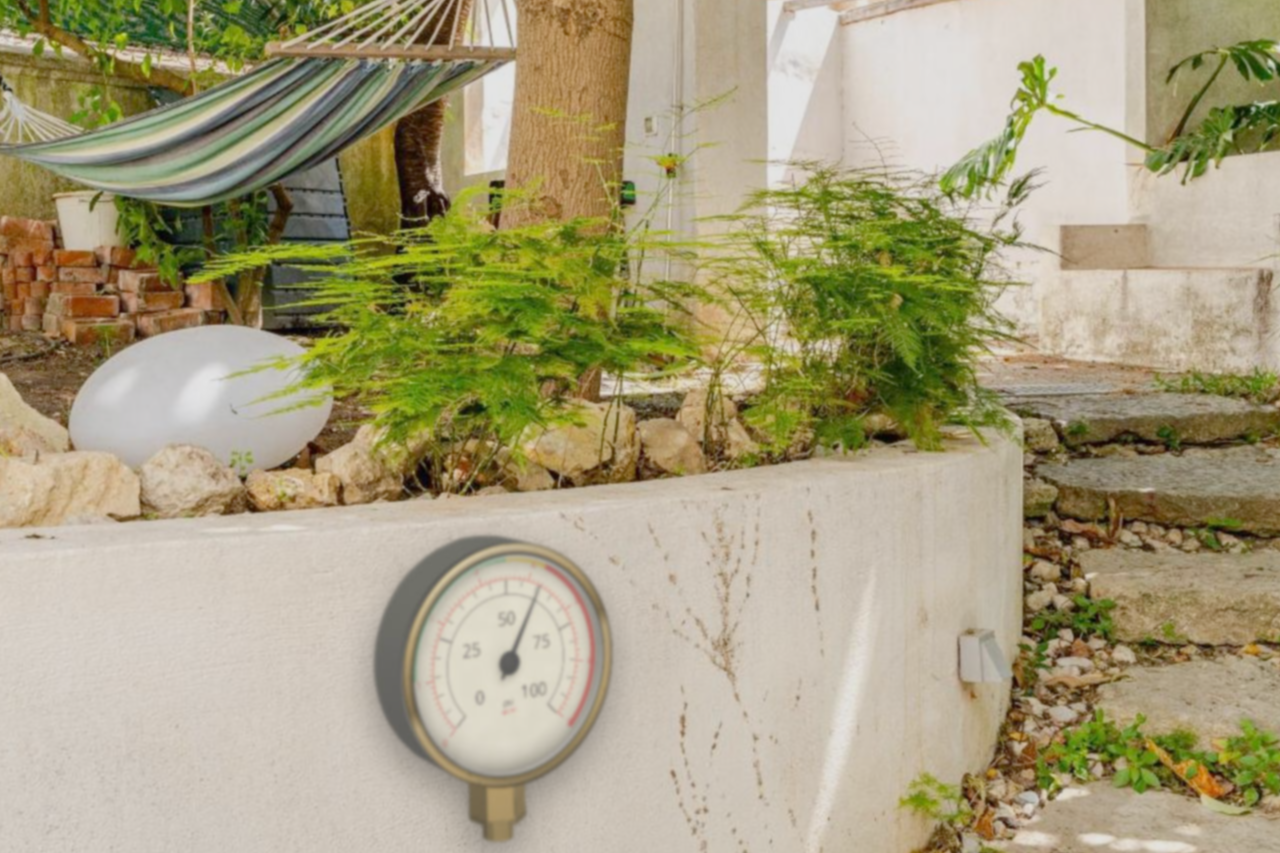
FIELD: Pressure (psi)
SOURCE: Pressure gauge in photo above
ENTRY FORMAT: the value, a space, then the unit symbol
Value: 60 psi
